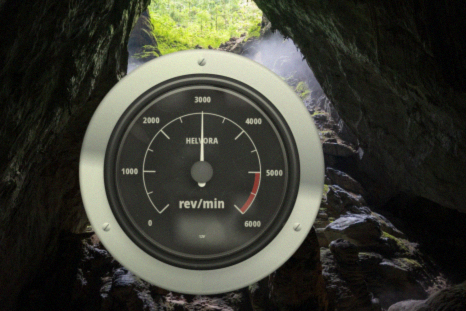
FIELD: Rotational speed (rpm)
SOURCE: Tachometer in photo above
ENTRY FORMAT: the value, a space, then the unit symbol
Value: 3000 rpm
